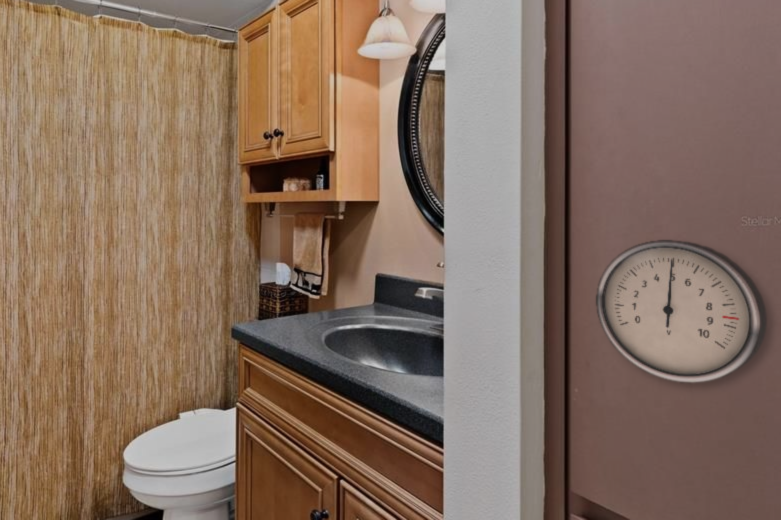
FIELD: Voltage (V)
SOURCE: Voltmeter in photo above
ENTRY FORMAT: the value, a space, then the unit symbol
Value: 5 V
